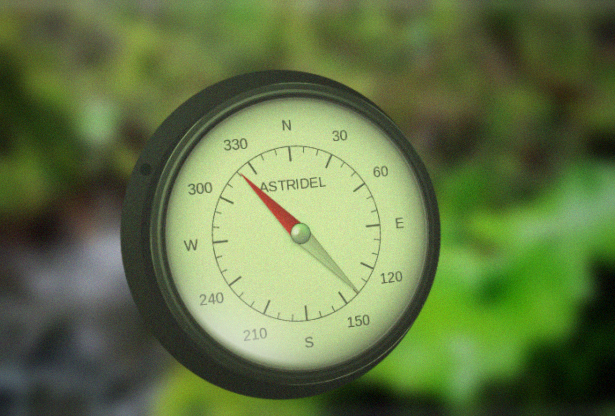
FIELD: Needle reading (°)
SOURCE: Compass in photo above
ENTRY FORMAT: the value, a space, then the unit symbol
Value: 320 °
